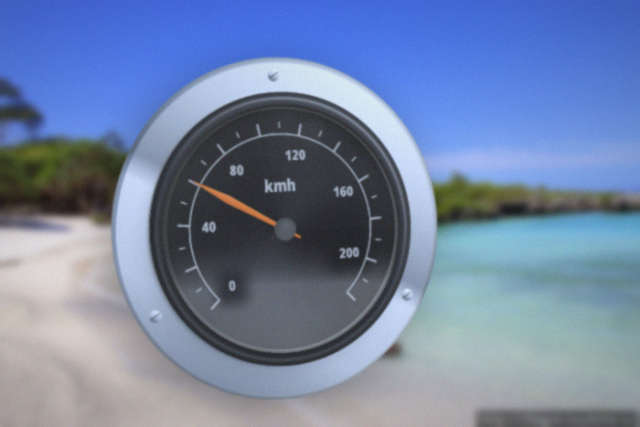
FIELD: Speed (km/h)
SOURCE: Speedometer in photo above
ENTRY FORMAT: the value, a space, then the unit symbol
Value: 60 km/h
